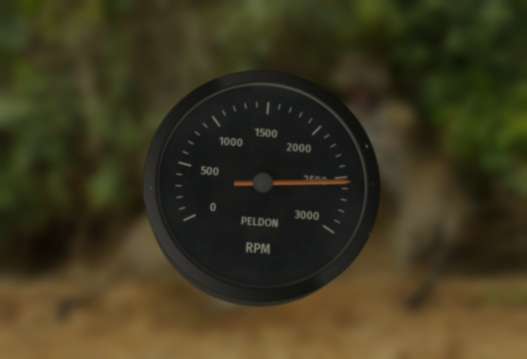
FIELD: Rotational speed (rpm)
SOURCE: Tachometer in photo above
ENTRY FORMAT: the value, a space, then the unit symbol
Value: 2550 rpm
